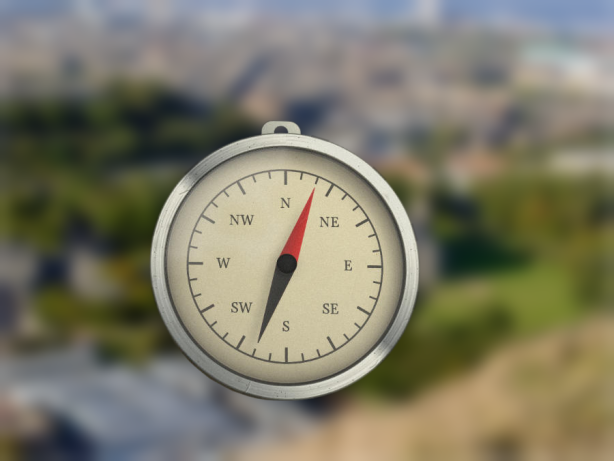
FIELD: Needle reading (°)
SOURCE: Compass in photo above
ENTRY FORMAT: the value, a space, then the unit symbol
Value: 20 °
